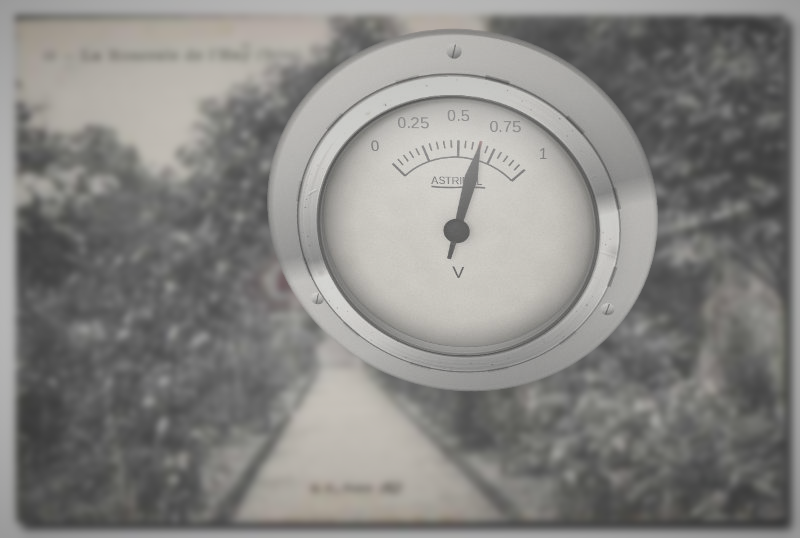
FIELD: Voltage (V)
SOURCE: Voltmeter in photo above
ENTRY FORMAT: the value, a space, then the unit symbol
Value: 0.65 V
